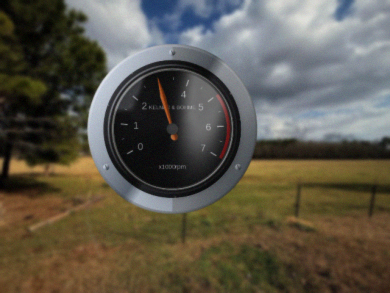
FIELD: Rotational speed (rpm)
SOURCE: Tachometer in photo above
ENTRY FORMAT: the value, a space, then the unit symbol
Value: 3000 rpm
